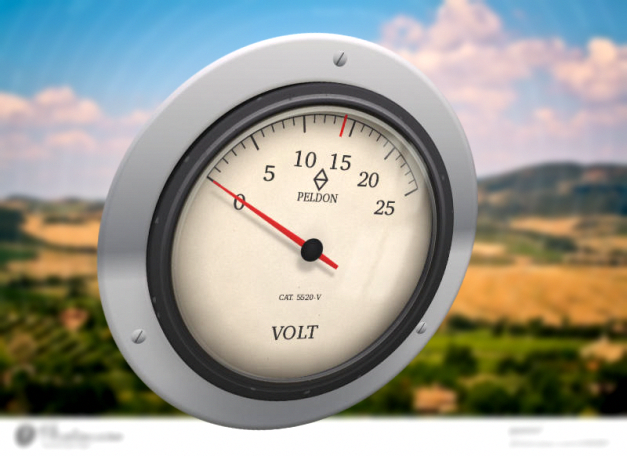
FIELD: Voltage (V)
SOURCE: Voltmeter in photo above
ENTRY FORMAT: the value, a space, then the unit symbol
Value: 0 V
